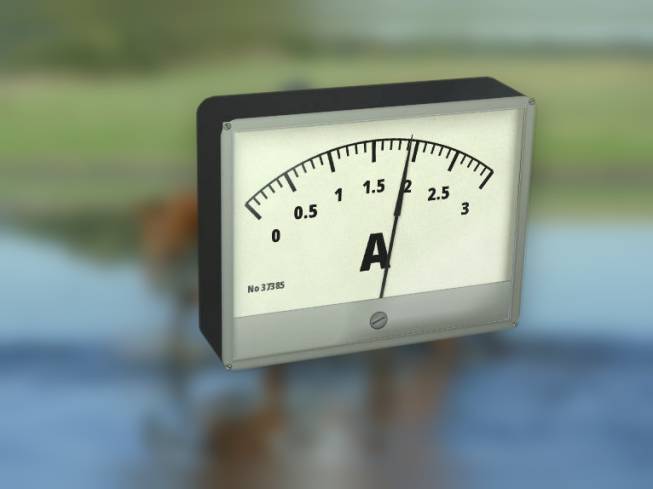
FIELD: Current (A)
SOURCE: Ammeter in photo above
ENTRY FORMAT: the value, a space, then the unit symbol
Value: 1.9 A
